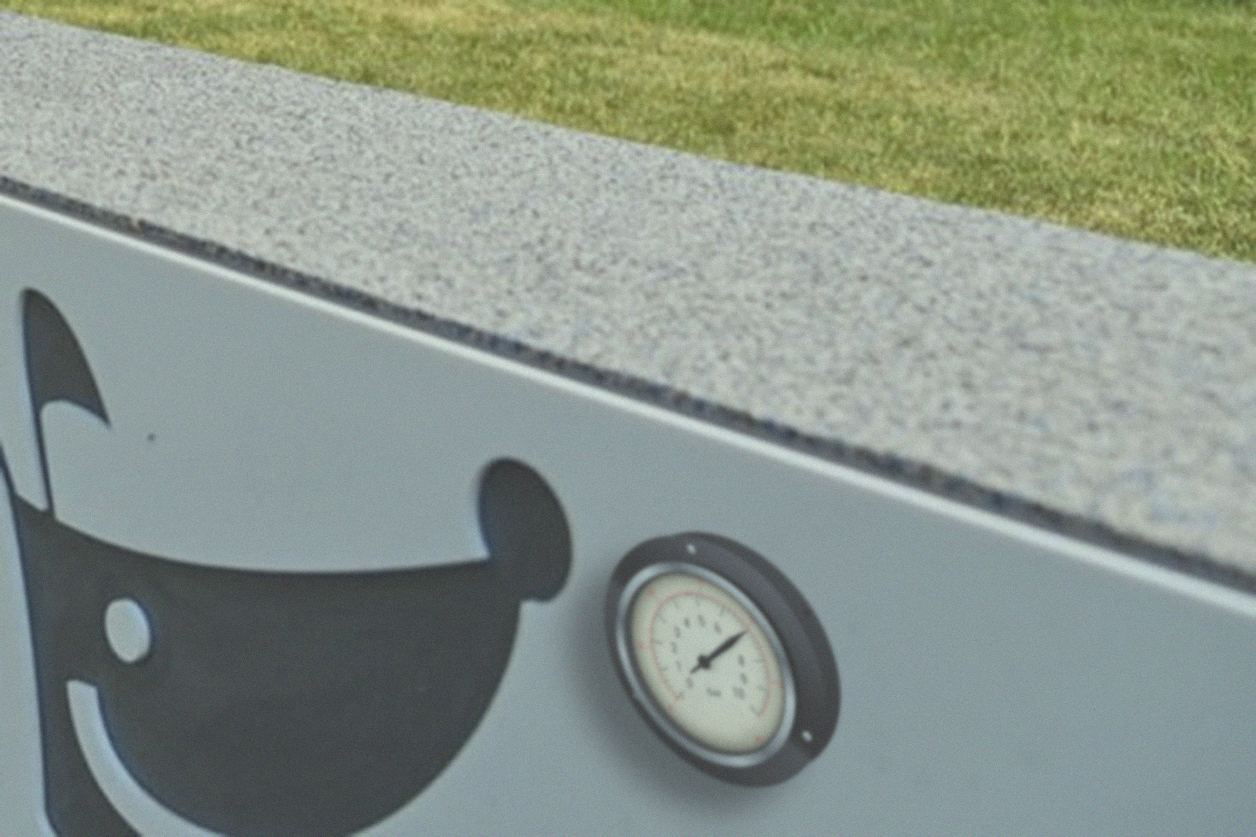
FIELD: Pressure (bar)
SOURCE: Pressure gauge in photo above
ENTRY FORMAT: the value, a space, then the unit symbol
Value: 7 bar
